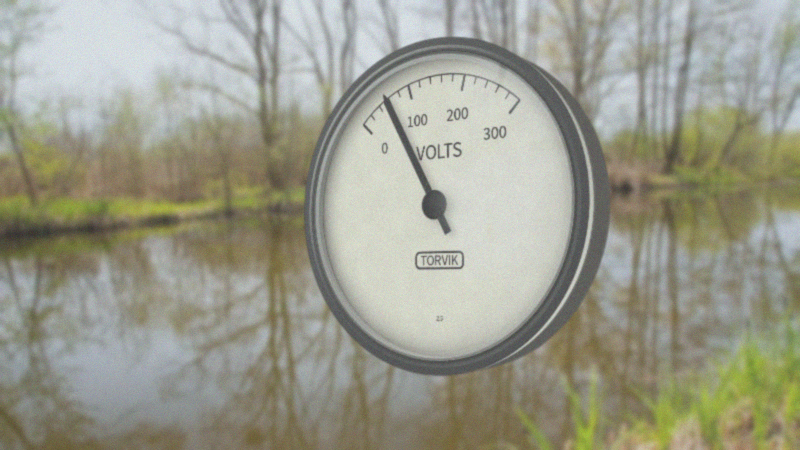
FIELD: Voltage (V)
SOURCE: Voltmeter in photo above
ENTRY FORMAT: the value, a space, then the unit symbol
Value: 60 V
